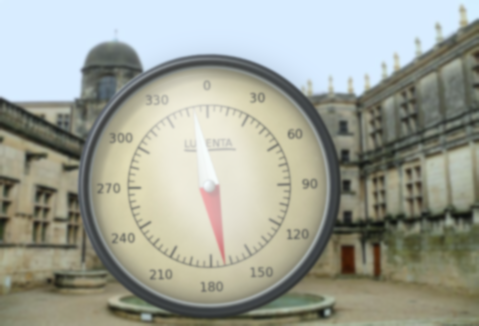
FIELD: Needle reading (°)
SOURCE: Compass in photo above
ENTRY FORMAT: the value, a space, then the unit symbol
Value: 170 °
